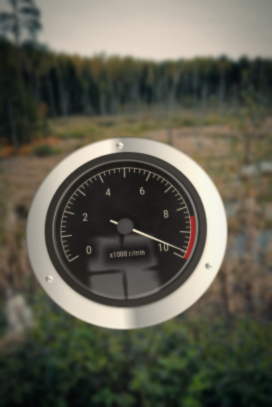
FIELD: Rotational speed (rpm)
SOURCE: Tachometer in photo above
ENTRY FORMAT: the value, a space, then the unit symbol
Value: 9800 rpm
